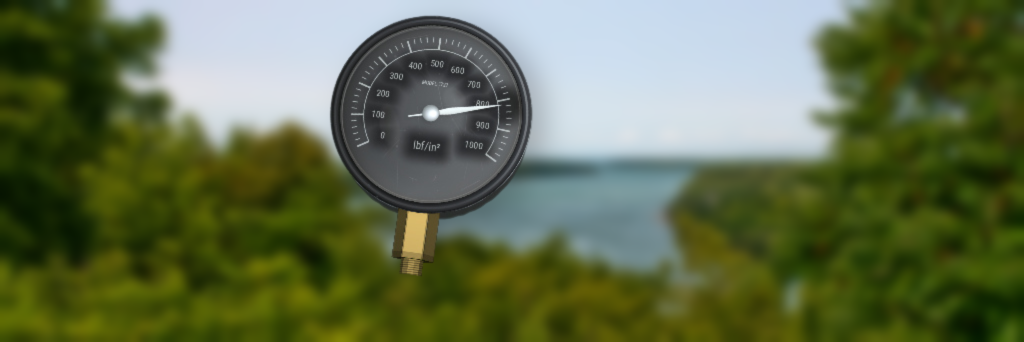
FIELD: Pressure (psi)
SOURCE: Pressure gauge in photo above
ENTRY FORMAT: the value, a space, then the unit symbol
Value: 820 psi
